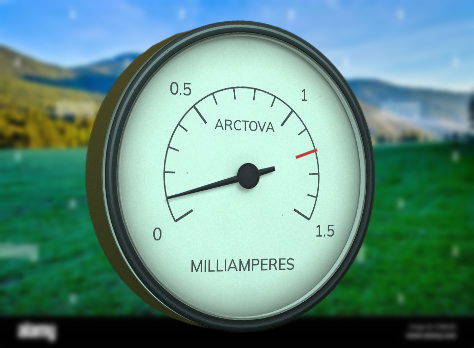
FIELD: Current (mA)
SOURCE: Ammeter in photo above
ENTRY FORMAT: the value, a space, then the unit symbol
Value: 0.1 mA
